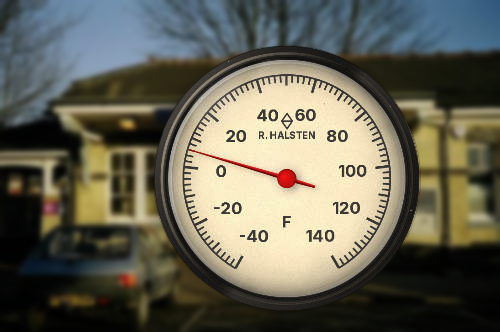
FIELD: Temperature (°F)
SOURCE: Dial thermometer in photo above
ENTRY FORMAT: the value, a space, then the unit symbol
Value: 6 °F
